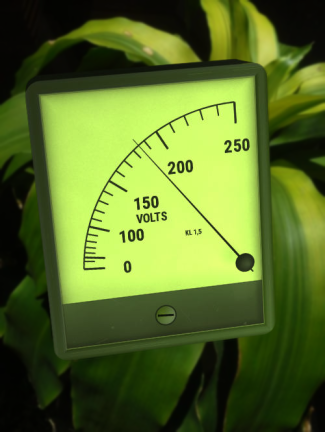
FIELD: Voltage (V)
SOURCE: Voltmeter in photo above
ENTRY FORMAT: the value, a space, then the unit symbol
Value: 185 V
